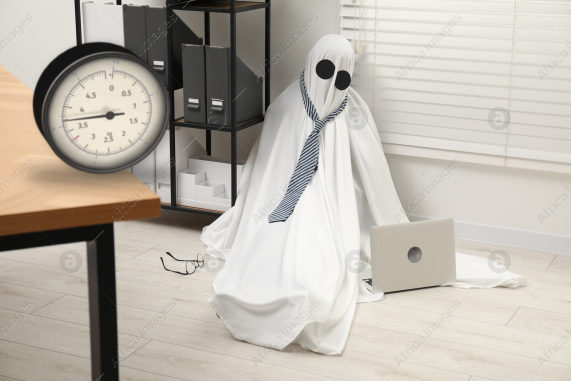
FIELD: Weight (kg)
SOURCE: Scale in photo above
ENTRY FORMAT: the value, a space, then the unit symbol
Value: 3.75 kg
